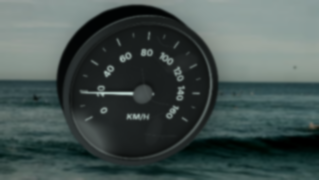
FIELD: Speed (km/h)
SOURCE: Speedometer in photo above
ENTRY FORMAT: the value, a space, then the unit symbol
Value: 20 km/h
